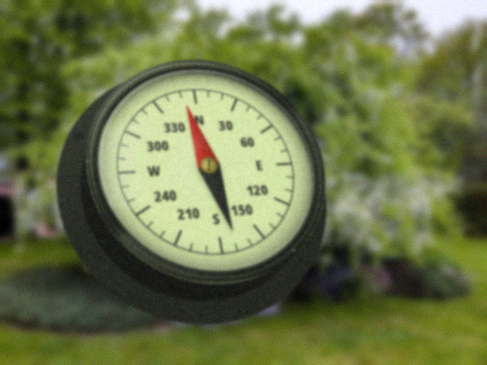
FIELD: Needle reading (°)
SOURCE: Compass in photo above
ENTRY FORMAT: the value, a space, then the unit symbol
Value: 350 °
